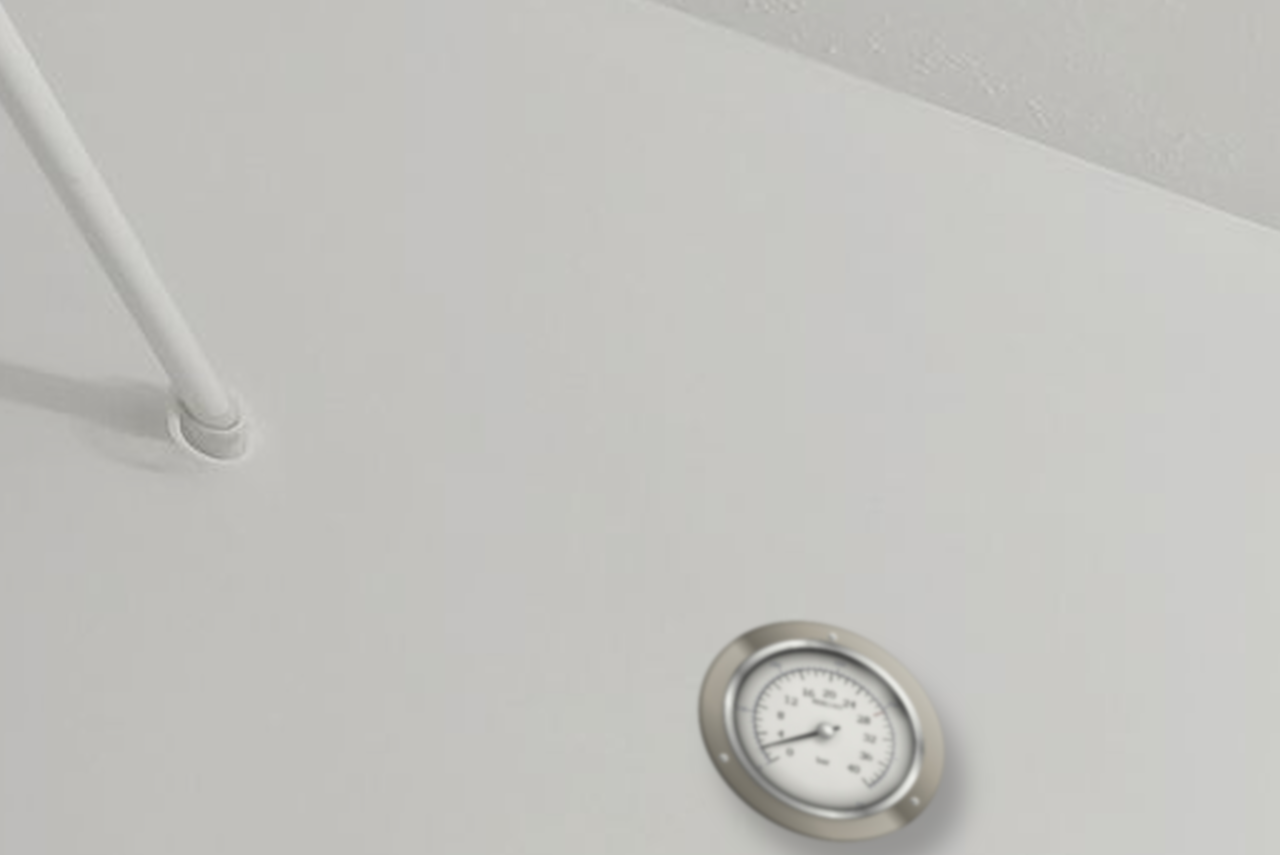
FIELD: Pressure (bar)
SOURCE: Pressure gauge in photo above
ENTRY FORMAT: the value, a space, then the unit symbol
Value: 2 bar
